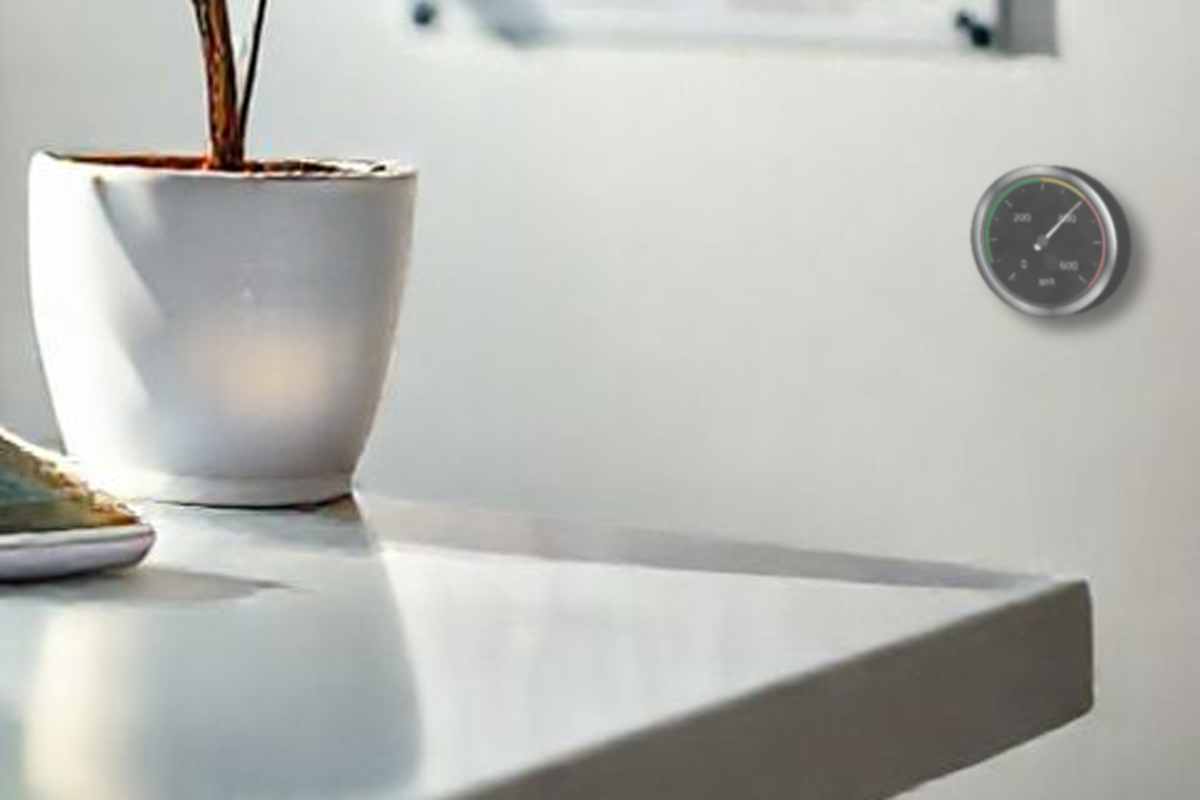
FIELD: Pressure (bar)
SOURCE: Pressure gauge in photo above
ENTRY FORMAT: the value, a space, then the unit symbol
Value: 400 bar
